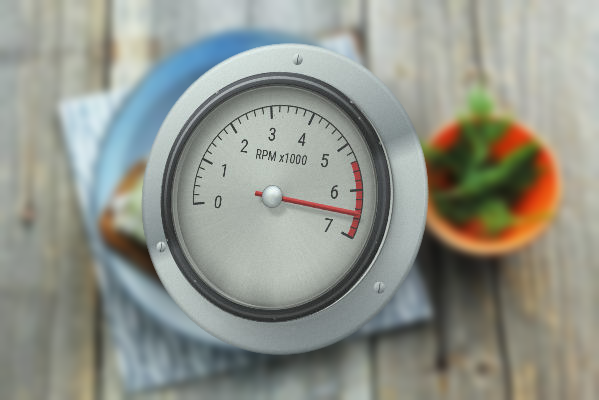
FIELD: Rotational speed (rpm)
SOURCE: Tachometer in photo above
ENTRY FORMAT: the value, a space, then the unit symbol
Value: 6500 rpm
